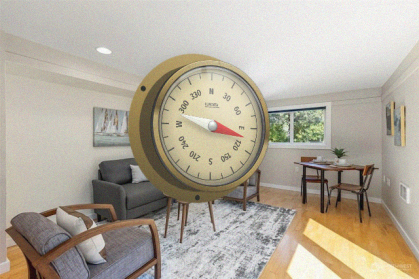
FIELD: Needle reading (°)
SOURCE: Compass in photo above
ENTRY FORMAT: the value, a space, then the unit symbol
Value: 105 °
